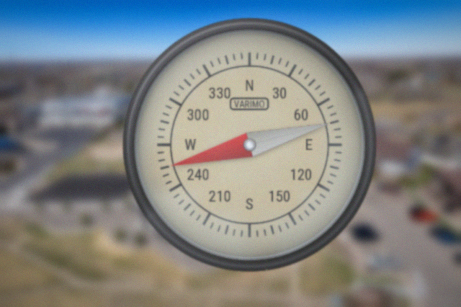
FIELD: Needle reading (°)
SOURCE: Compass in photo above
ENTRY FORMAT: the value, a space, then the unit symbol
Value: 255 °
